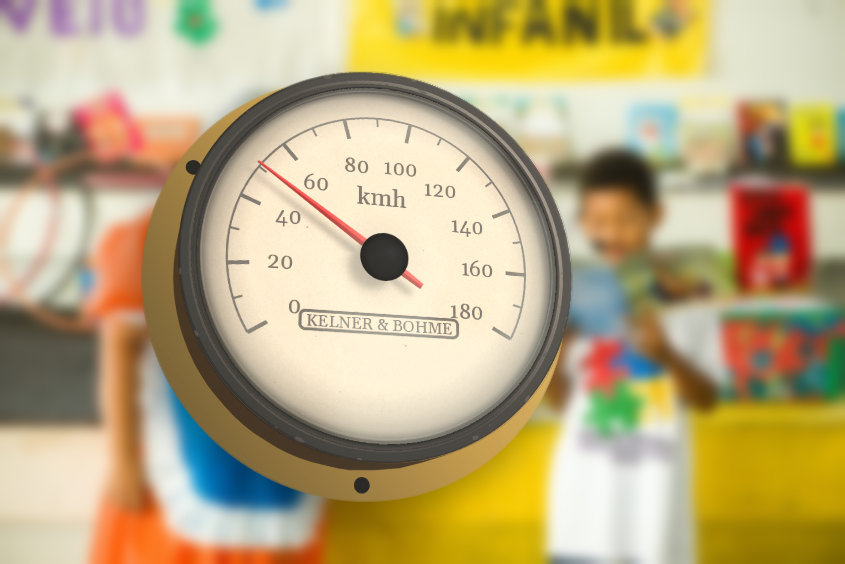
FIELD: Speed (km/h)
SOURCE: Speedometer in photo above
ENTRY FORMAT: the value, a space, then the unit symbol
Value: 50 km/h
